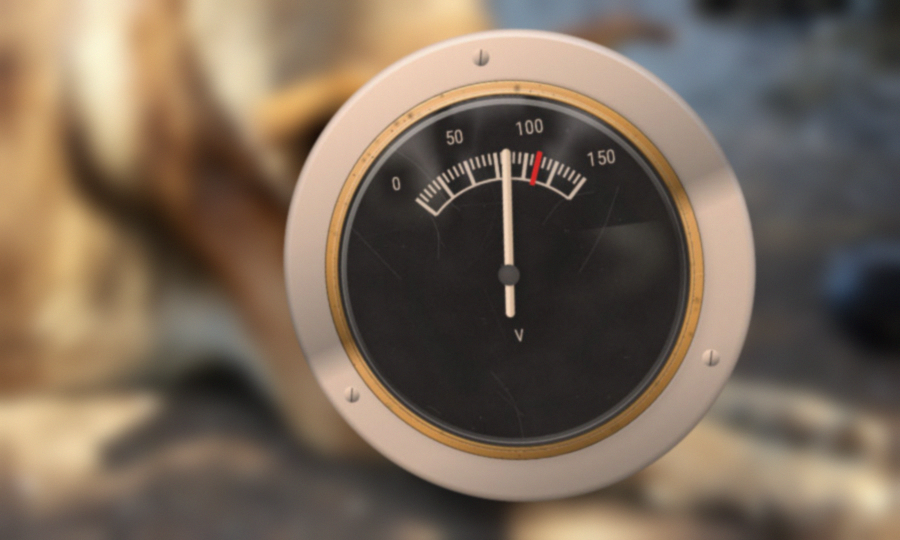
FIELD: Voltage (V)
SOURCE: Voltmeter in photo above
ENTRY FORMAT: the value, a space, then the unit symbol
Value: 85 V
